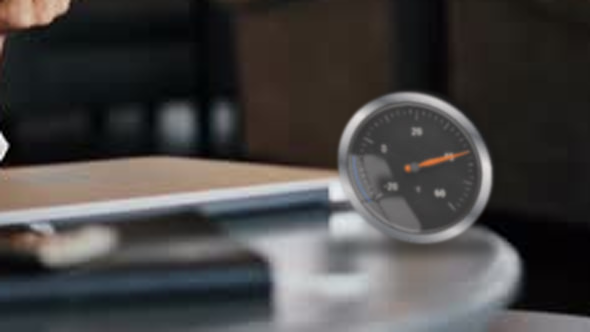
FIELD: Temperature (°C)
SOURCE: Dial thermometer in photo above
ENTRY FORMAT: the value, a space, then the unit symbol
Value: 40 °C
